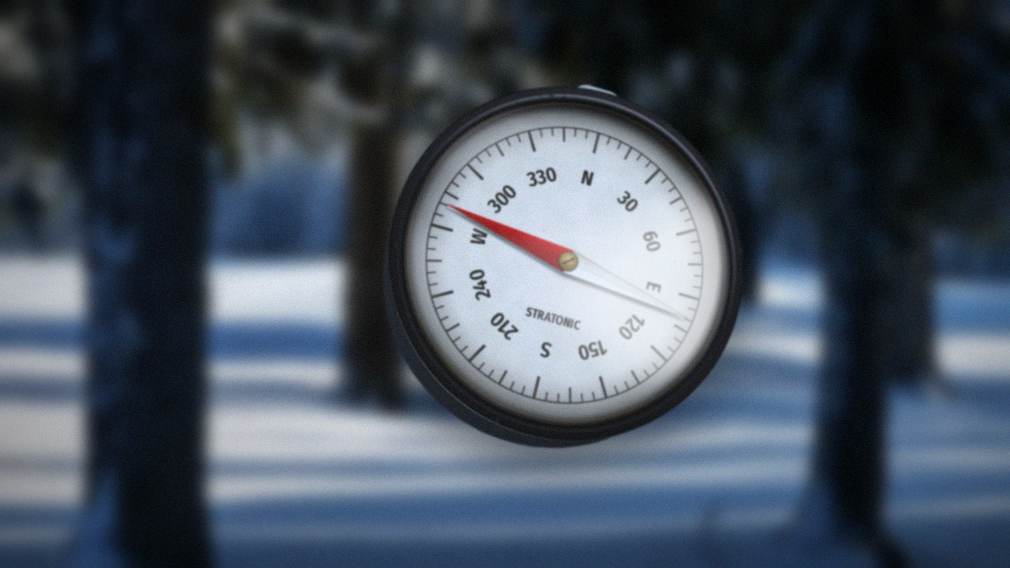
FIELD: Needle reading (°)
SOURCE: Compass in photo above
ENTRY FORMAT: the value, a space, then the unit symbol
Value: 280 °
